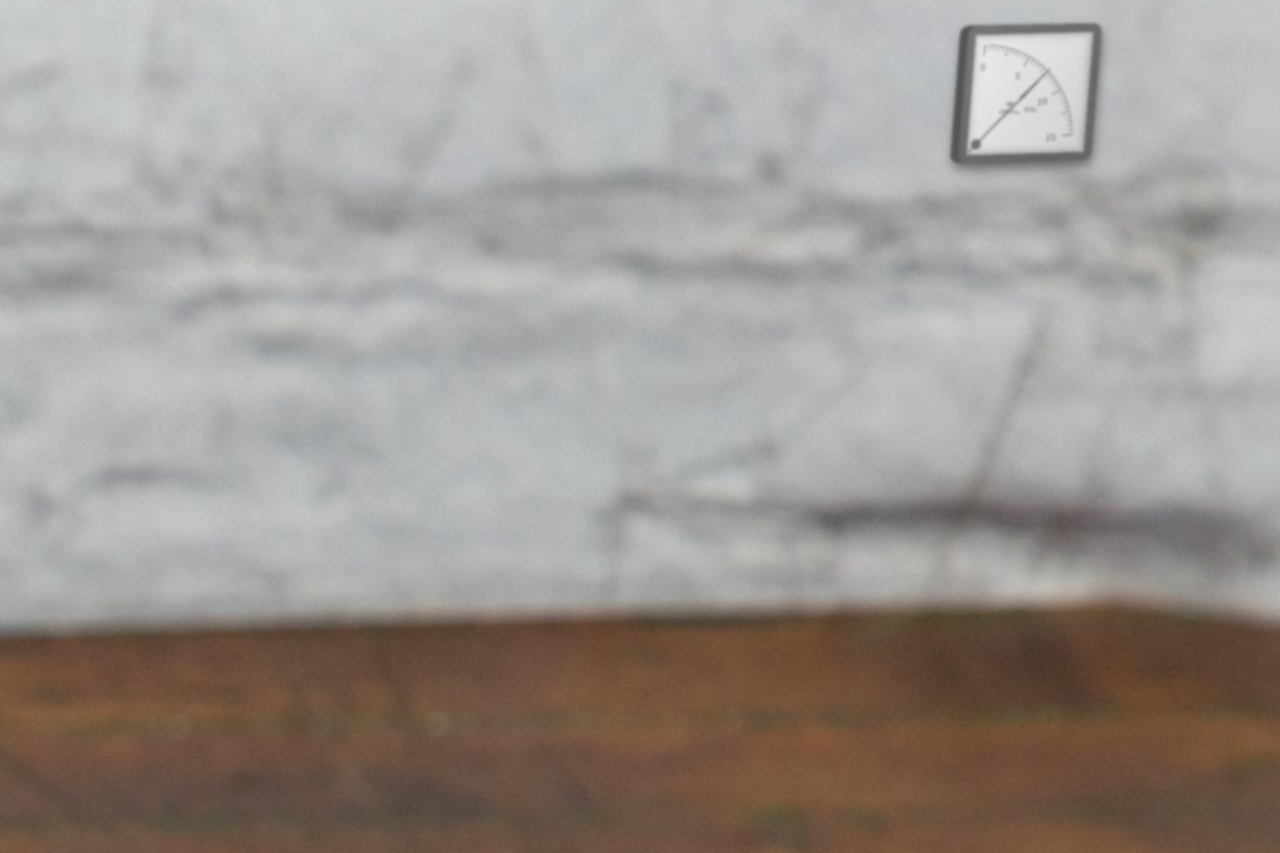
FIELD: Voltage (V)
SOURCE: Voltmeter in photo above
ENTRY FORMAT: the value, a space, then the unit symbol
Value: 7.5 V
